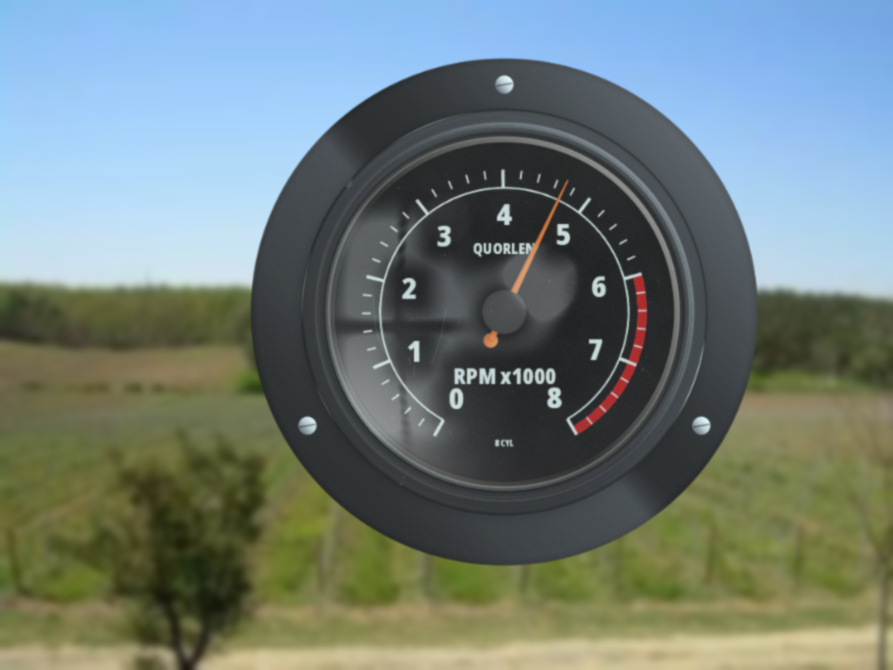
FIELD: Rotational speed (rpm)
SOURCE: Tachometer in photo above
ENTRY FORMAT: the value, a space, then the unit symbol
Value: 4700 rpm
